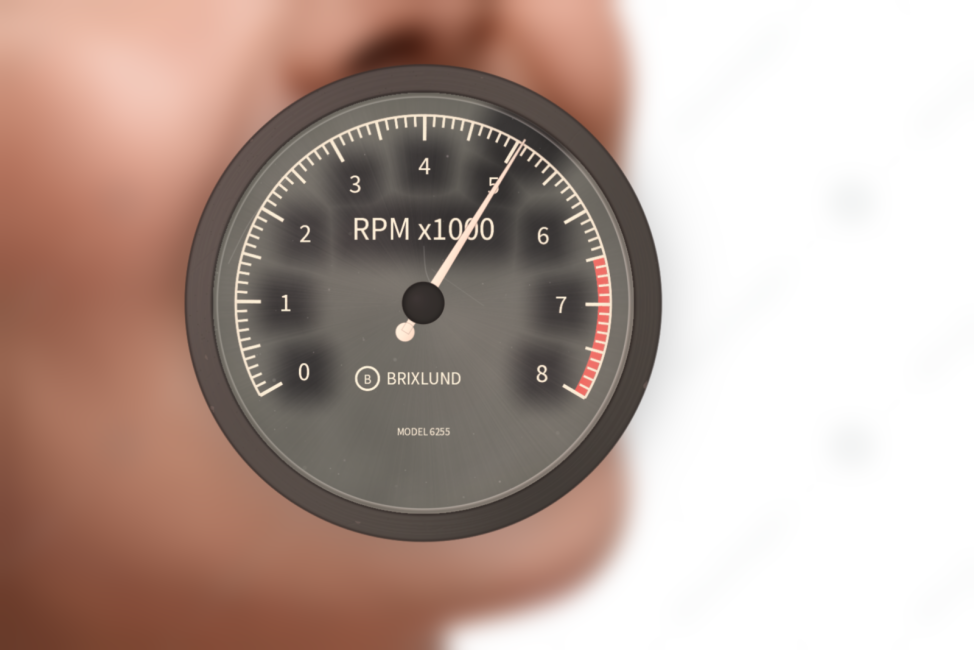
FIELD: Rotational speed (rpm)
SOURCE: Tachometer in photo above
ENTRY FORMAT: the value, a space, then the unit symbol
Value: 5050 rpm
